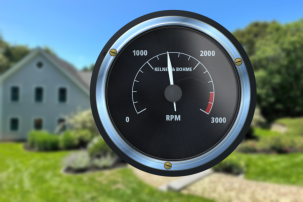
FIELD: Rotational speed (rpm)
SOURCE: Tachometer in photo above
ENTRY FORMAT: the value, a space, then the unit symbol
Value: 1400 rpm
